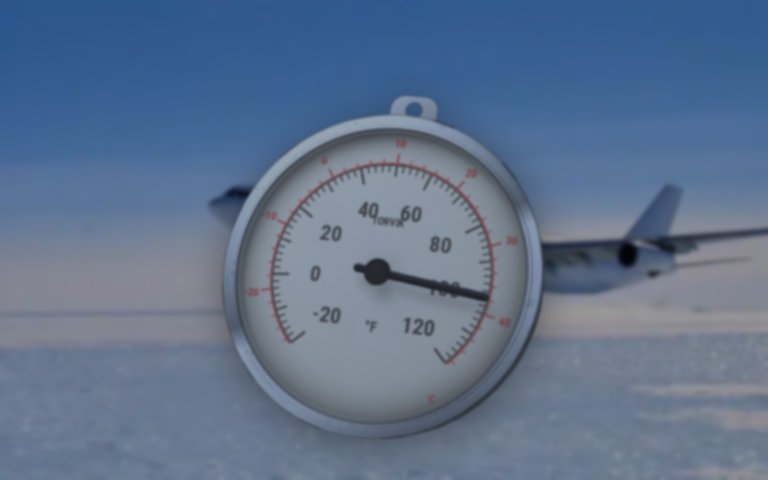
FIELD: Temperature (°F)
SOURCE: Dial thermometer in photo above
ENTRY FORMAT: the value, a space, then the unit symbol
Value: 100 °F
